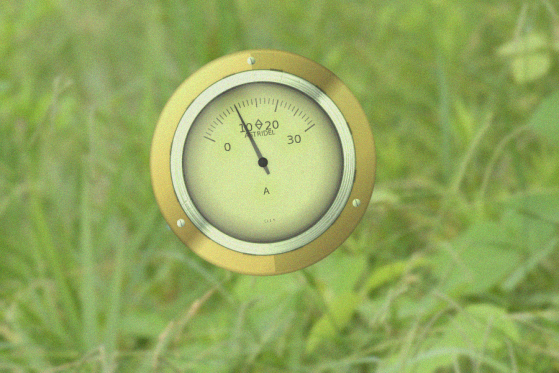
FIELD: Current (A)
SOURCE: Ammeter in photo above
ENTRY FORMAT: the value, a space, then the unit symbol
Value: 10 A
